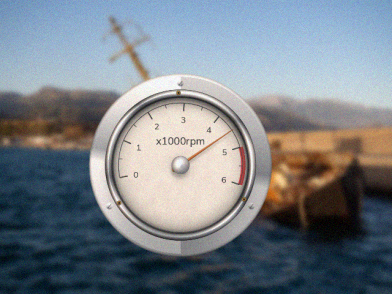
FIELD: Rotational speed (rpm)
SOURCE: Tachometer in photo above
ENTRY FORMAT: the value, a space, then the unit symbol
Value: 4500 rpm
